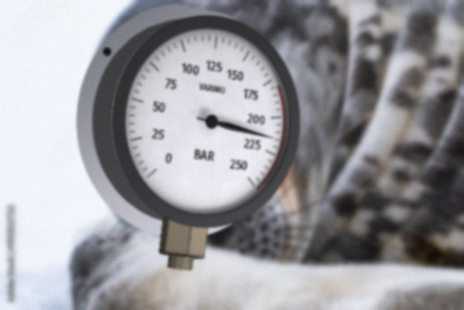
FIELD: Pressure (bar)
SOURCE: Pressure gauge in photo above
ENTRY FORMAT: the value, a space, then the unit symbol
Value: 215 bar
